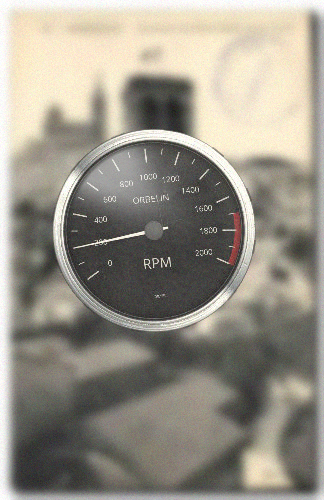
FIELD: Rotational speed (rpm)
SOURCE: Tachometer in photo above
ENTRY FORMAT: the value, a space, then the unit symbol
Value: 200 rpm
